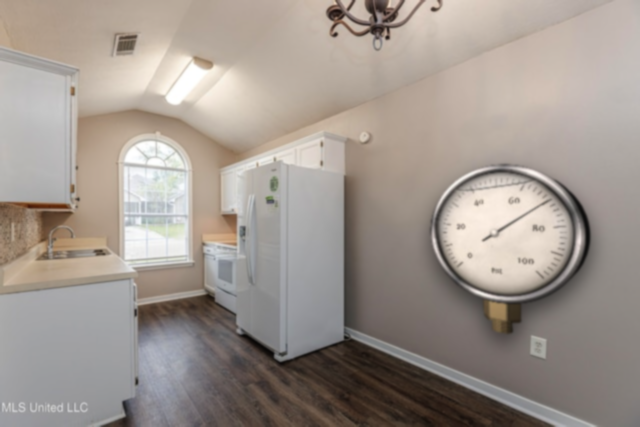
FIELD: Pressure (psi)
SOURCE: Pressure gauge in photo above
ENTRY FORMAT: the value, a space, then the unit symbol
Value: 70 psi
